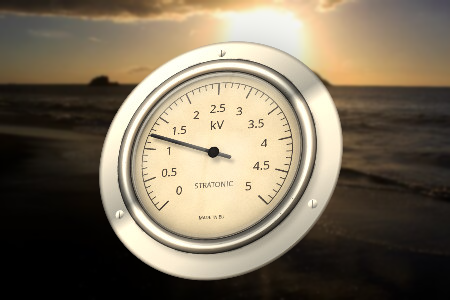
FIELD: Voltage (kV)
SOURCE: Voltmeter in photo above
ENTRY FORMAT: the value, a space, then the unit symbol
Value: 1.2 kV
